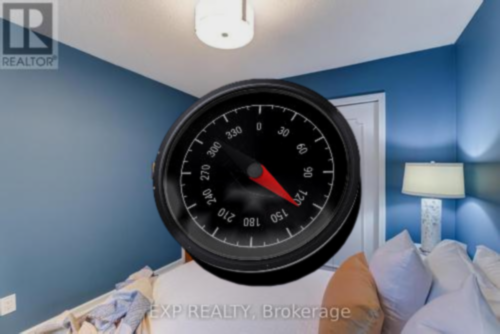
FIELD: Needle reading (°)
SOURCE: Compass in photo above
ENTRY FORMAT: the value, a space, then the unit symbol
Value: 130 °
